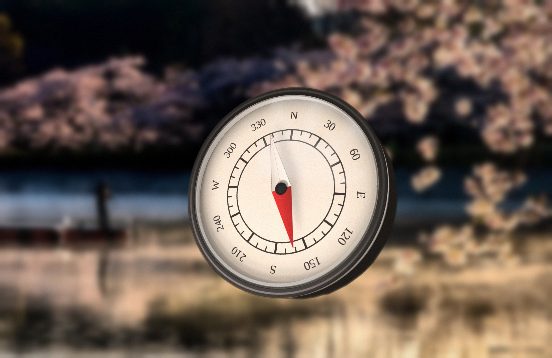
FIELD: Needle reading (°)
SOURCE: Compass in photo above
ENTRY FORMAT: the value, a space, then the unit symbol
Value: 160 °
